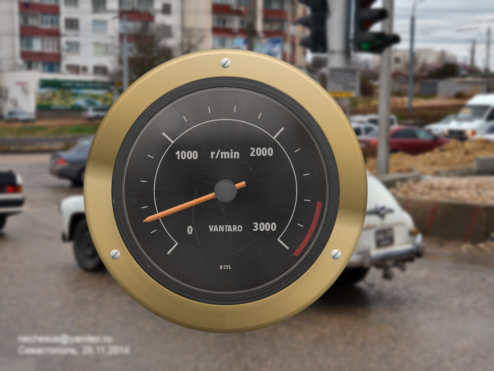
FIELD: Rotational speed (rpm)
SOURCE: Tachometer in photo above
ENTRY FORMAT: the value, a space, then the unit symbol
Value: 300 rpm
